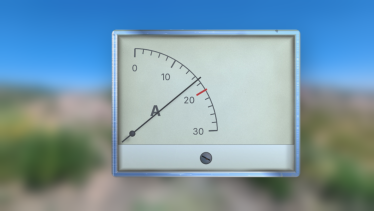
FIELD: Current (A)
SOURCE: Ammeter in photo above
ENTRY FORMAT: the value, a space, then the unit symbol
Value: 17 A
